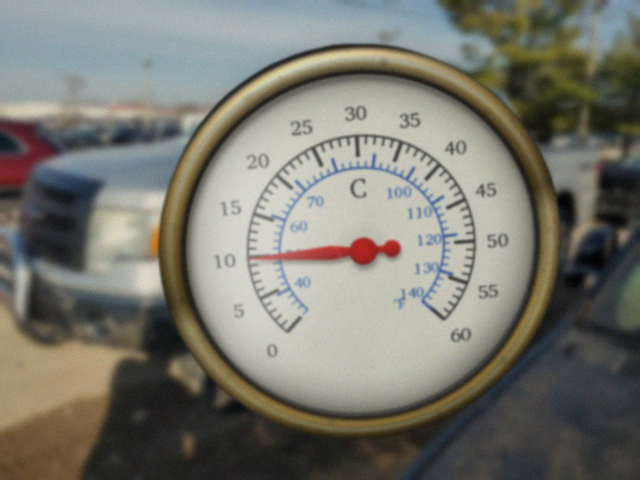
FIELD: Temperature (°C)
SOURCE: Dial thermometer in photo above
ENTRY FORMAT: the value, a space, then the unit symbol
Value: 10 °C
